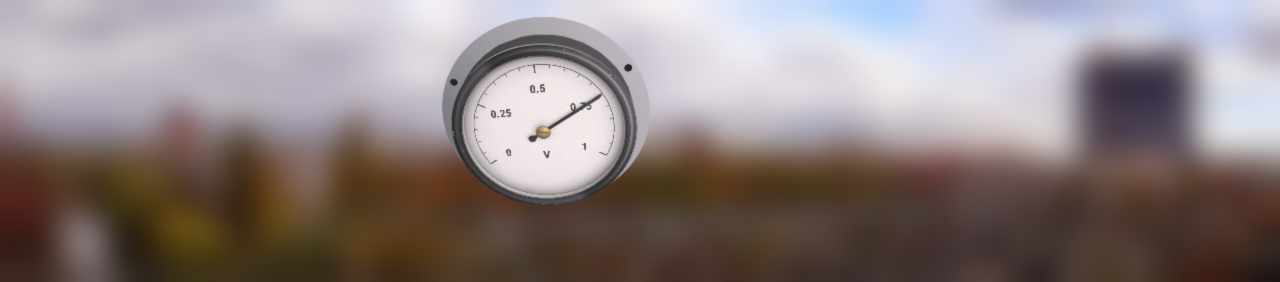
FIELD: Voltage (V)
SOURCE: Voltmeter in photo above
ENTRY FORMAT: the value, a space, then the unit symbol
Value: 0.75 V
